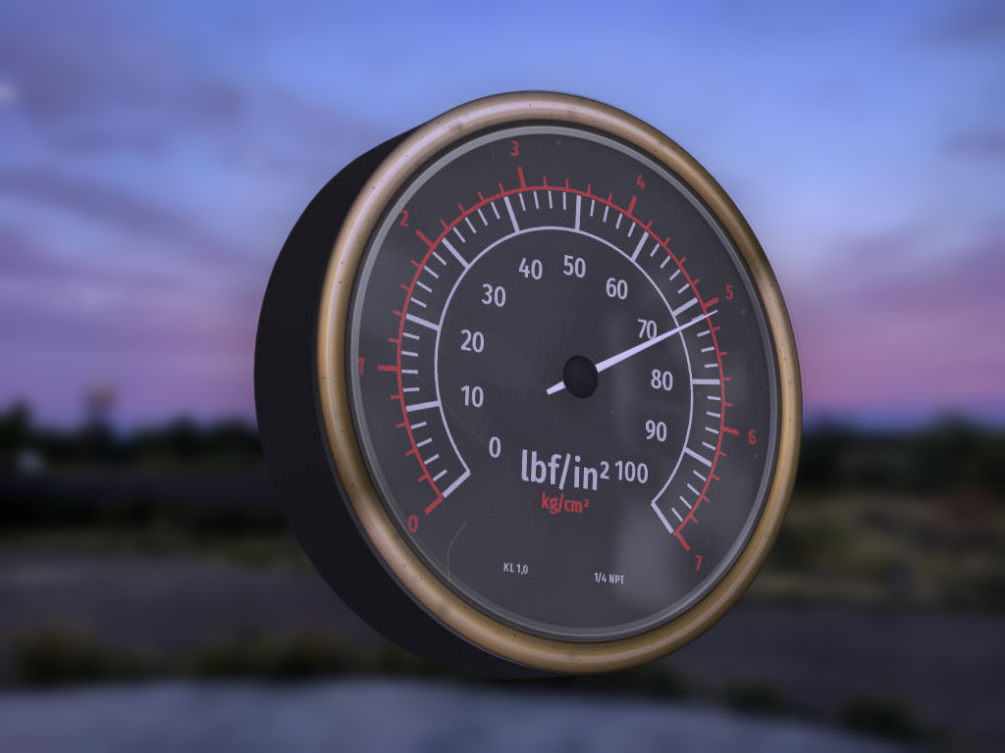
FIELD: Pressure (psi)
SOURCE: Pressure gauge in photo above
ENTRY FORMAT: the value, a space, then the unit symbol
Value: 72 psi
